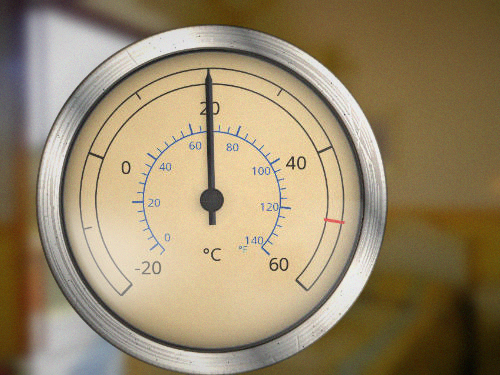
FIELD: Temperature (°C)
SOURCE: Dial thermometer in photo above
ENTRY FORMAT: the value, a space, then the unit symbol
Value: 20 °C
